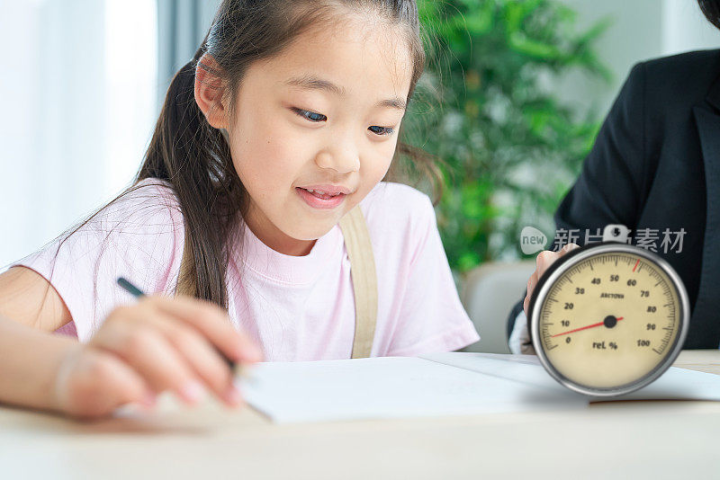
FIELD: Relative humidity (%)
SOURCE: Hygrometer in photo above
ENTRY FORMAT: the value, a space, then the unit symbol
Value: 5 %
